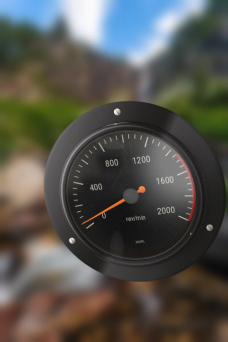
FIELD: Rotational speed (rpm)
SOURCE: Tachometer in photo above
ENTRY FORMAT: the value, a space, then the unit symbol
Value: 50 rpm
